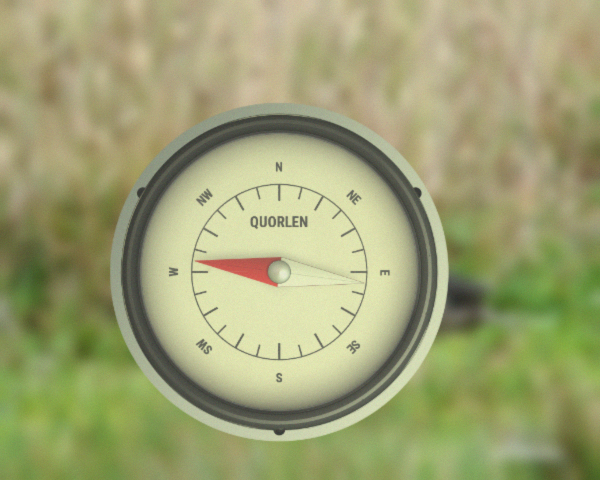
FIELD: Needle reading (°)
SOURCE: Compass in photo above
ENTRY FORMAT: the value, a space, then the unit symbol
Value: 277.5 °
